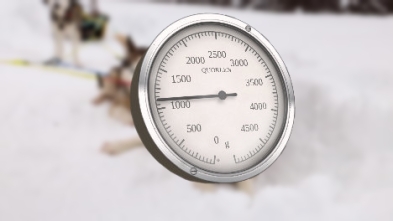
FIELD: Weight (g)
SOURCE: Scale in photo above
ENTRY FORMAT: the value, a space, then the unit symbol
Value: 1100 g
